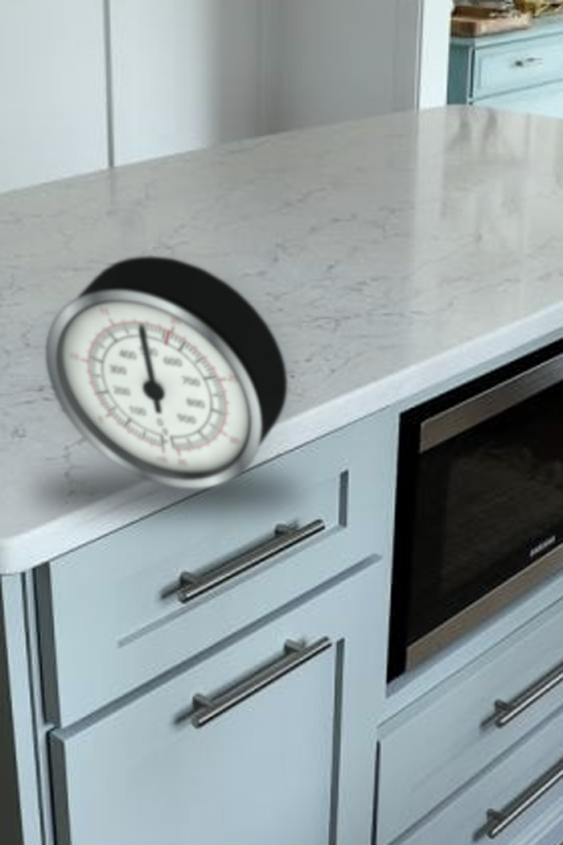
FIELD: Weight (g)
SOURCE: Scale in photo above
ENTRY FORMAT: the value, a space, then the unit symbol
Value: 500 g
